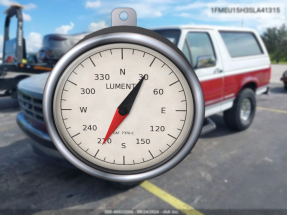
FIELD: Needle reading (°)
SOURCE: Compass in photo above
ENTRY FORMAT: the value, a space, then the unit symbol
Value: 210 °
